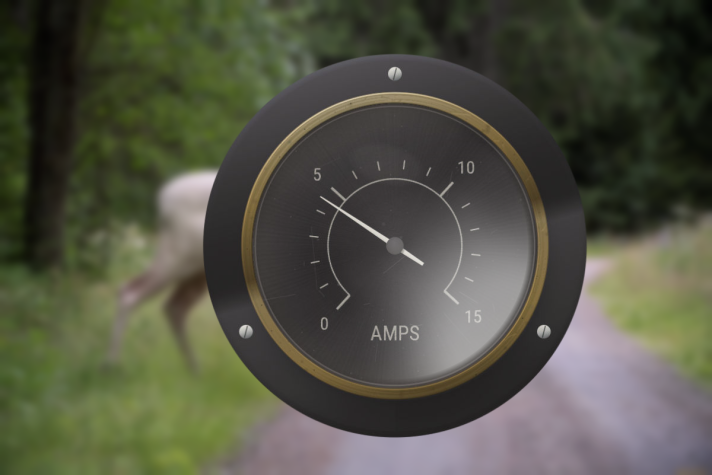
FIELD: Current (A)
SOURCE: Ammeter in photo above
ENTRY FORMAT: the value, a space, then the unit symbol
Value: 4.5 A
